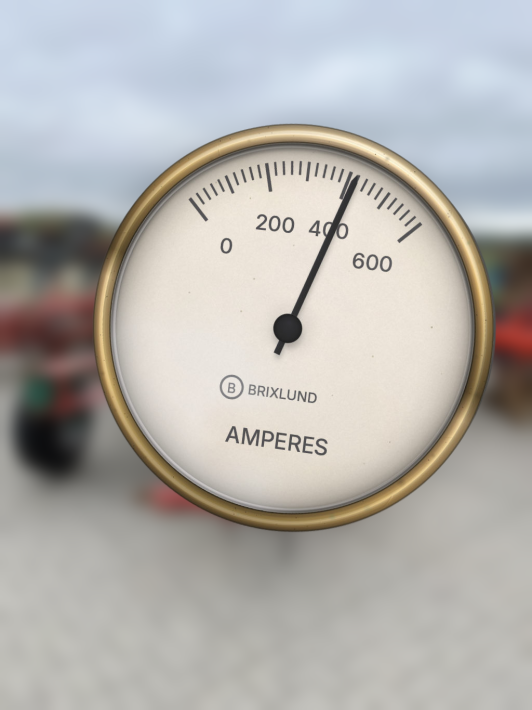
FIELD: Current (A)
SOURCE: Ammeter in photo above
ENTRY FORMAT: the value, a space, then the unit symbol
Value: 420 A
